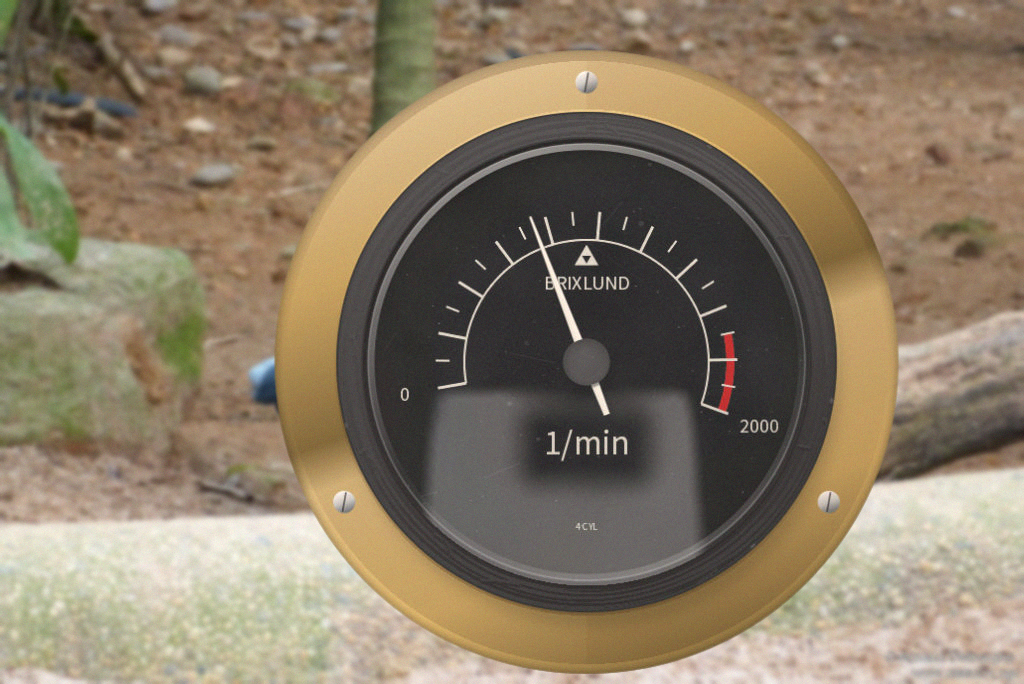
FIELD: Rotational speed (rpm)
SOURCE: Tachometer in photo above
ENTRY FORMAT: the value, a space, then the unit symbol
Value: 750 rpm
